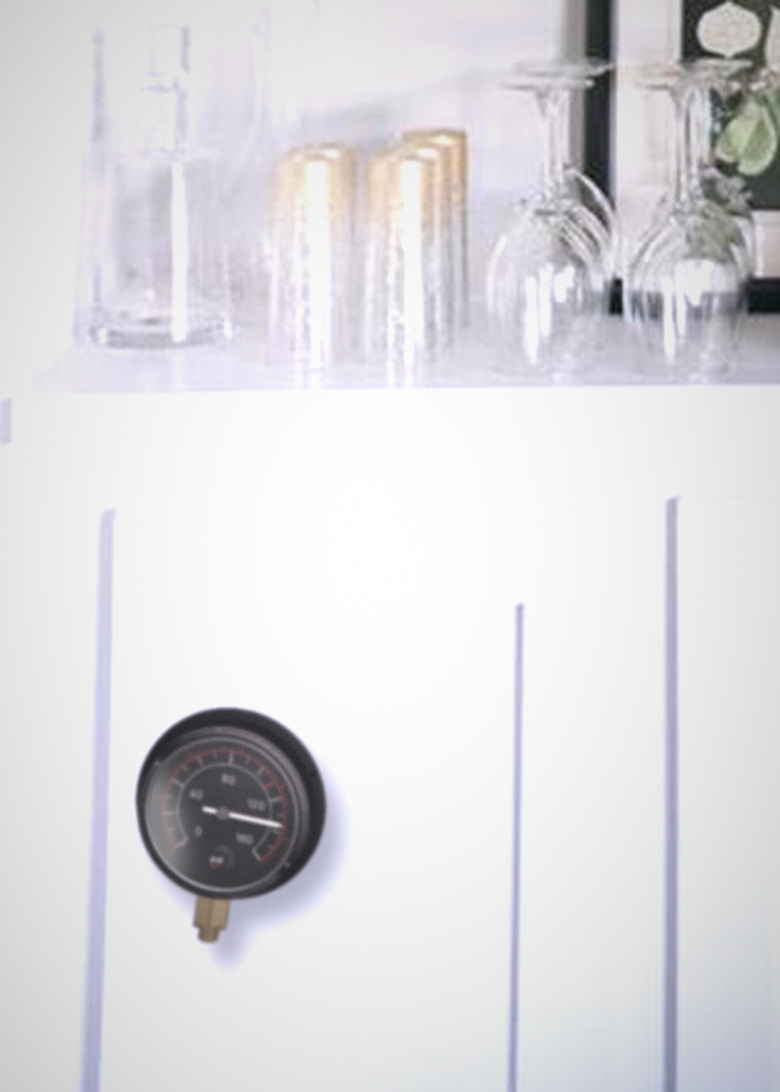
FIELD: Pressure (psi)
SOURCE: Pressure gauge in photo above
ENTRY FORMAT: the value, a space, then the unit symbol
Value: 135 psi
